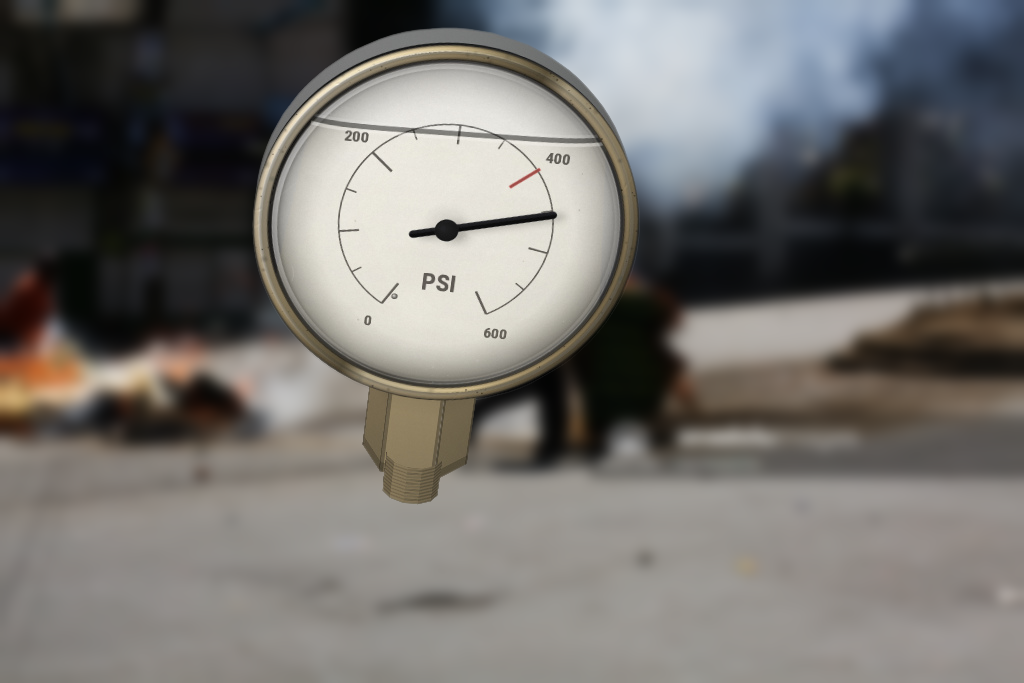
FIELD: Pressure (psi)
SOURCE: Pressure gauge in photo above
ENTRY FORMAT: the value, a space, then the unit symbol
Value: 450 psi
